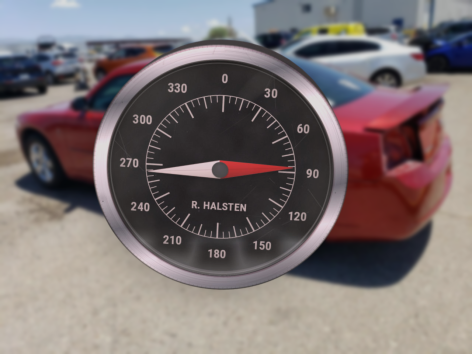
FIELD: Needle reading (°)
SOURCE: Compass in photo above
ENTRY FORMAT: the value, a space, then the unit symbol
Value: 85 °
